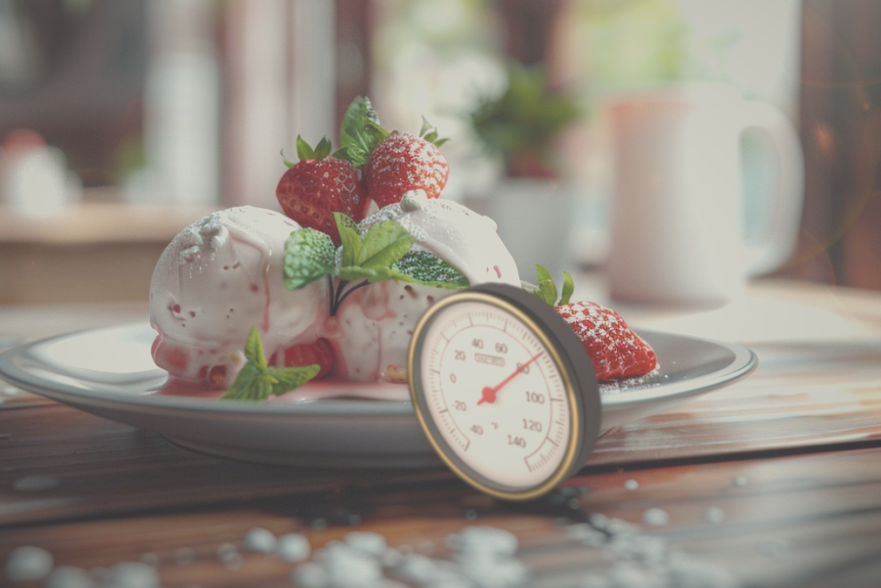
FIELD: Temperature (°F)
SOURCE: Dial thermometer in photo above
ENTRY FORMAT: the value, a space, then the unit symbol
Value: 80 °F
